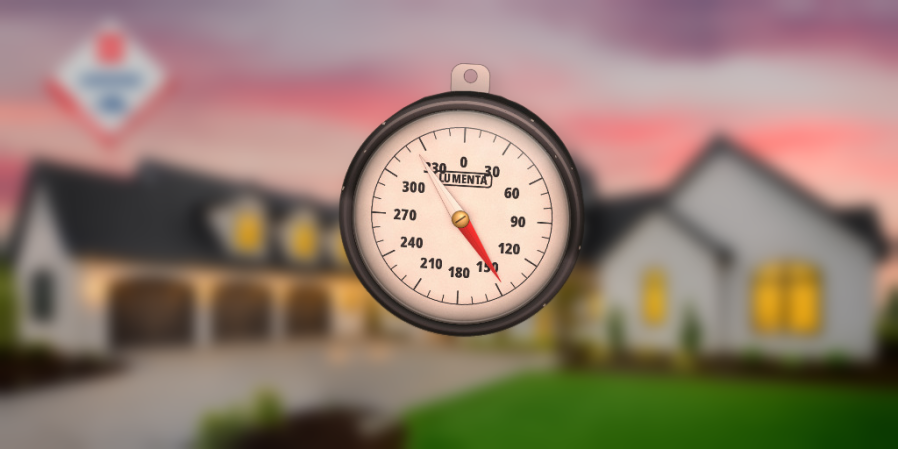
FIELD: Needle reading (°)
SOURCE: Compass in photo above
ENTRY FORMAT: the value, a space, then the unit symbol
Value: 145 °
